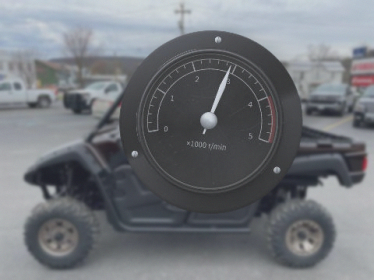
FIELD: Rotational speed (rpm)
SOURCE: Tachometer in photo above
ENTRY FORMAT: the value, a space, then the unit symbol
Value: 2900 rpm
